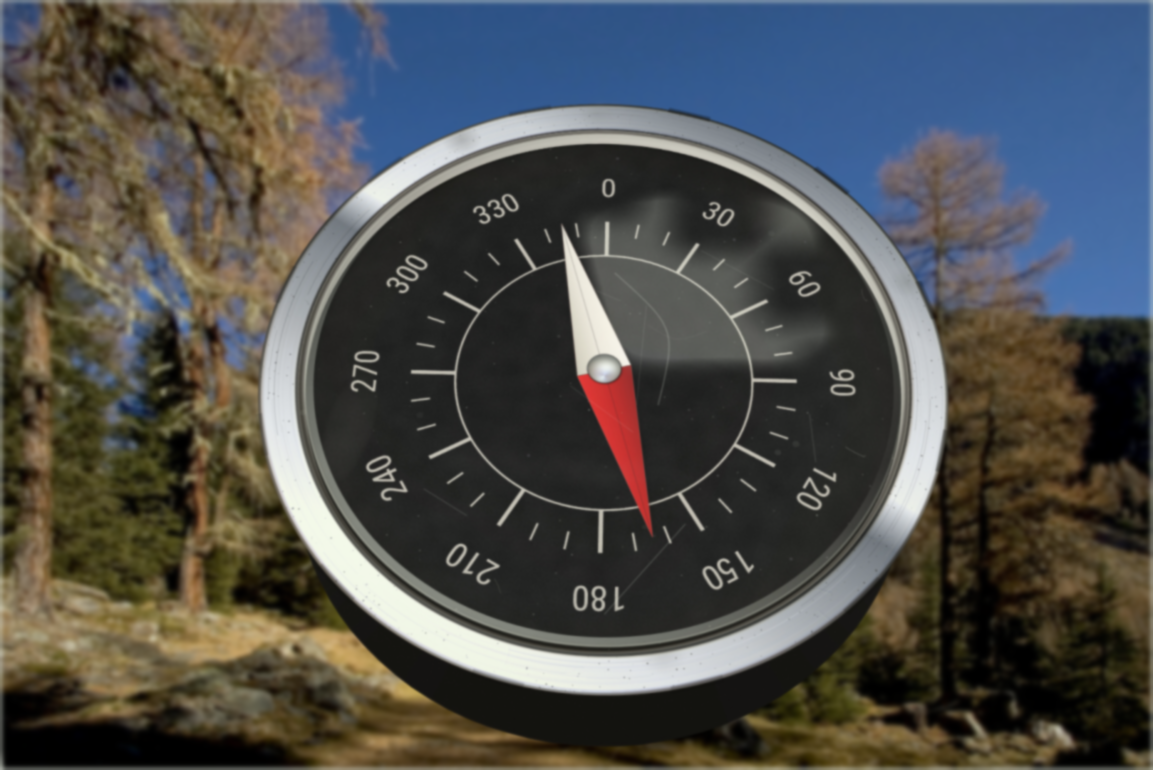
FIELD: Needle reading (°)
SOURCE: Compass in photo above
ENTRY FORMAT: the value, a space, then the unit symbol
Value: 165 °
